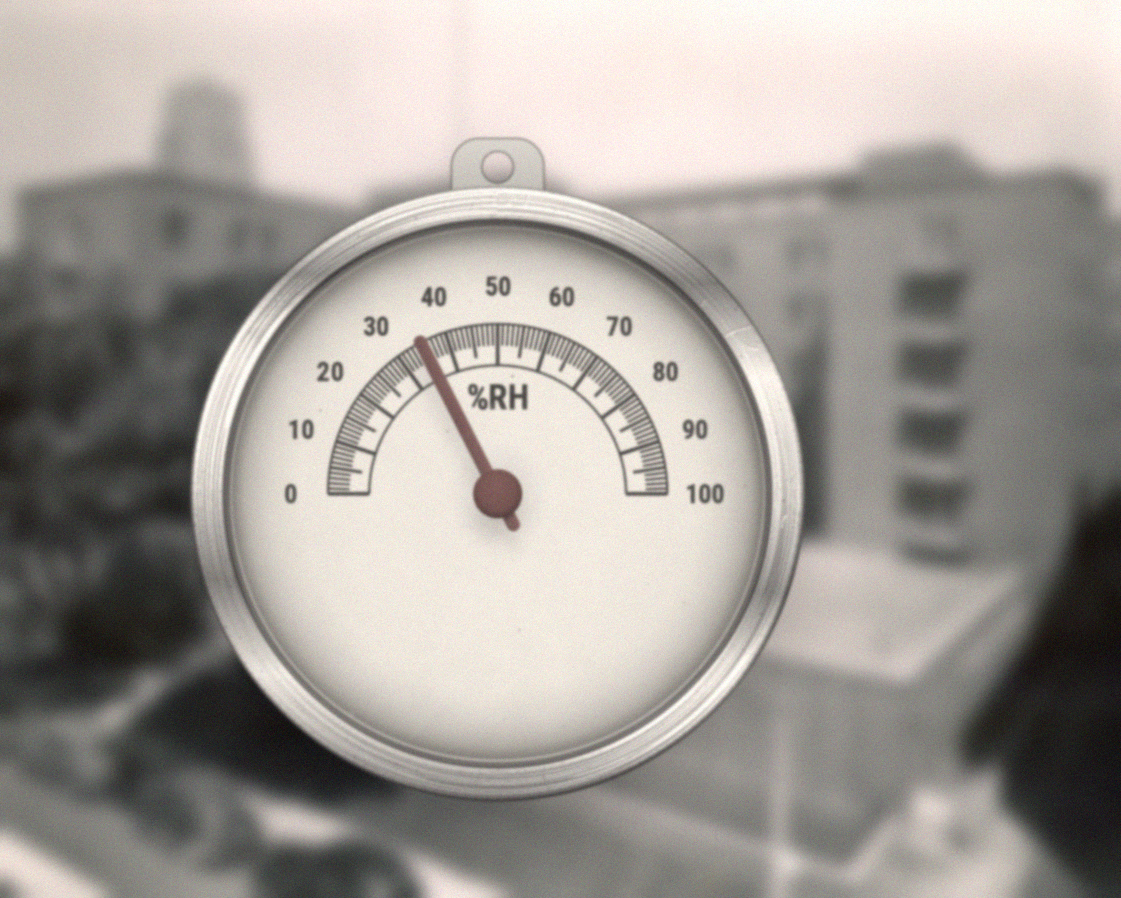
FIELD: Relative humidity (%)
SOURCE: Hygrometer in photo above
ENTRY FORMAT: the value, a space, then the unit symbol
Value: 35 %
